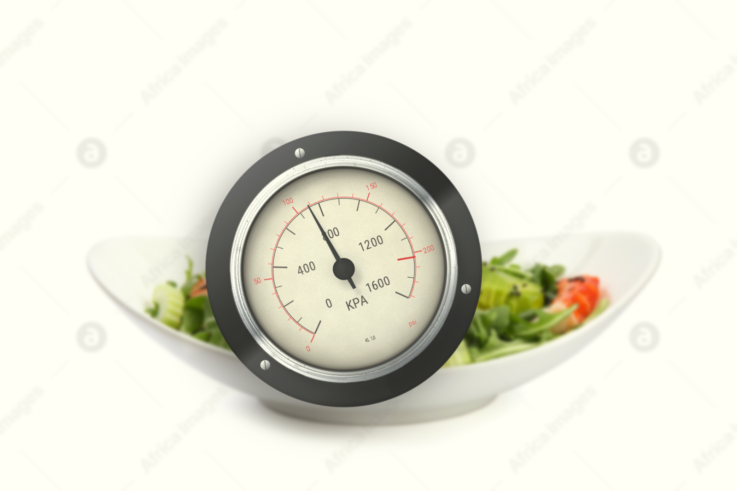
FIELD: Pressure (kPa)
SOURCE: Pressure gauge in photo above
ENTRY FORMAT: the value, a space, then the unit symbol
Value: 750 kPa
